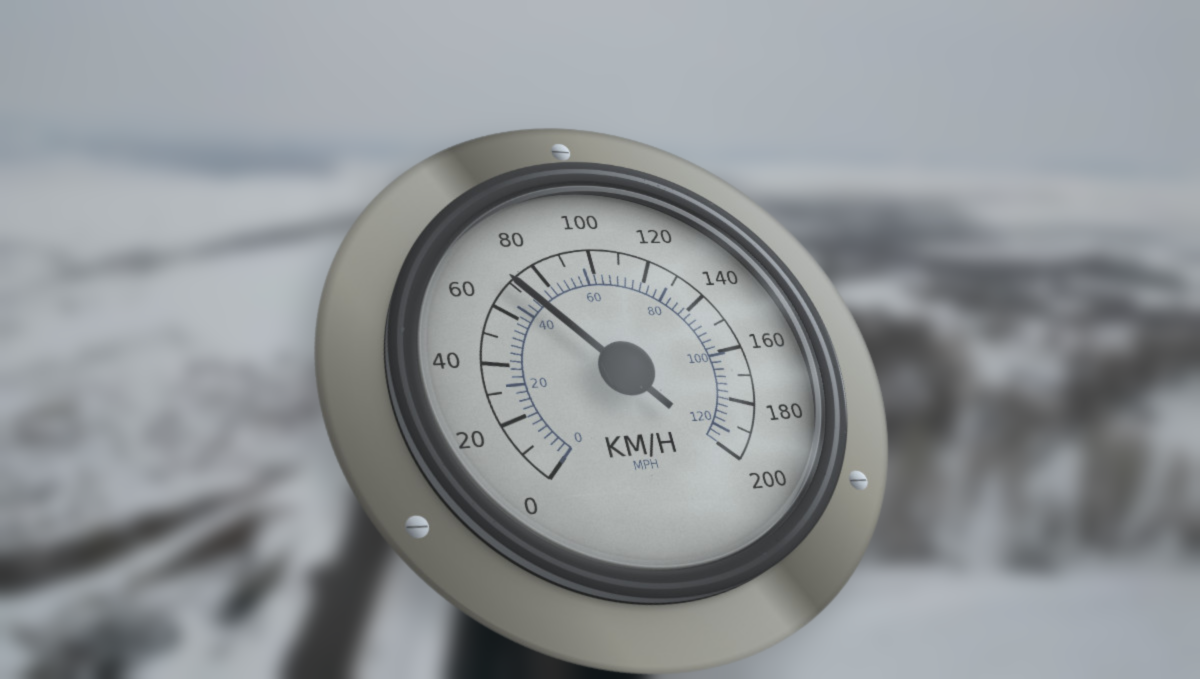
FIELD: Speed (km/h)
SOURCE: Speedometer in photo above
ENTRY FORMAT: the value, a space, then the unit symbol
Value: 70 km/h
